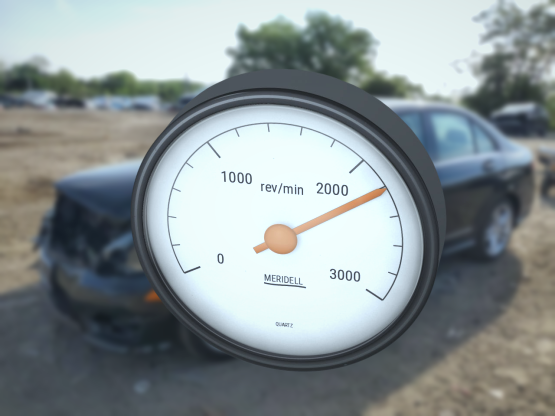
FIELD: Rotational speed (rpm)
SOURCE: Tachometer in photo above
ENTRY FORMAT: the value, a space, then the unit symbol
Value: 2200 rpm
